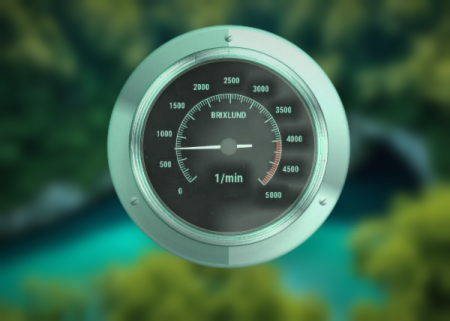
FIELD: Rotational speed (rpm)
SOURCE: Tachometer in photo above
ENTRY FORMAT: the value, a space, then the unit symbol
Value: 750 rpm
